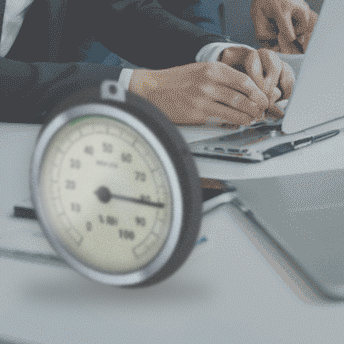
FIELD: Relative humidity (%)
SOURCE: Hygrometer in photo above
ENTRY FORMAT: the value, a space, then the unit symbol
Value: 80 %
